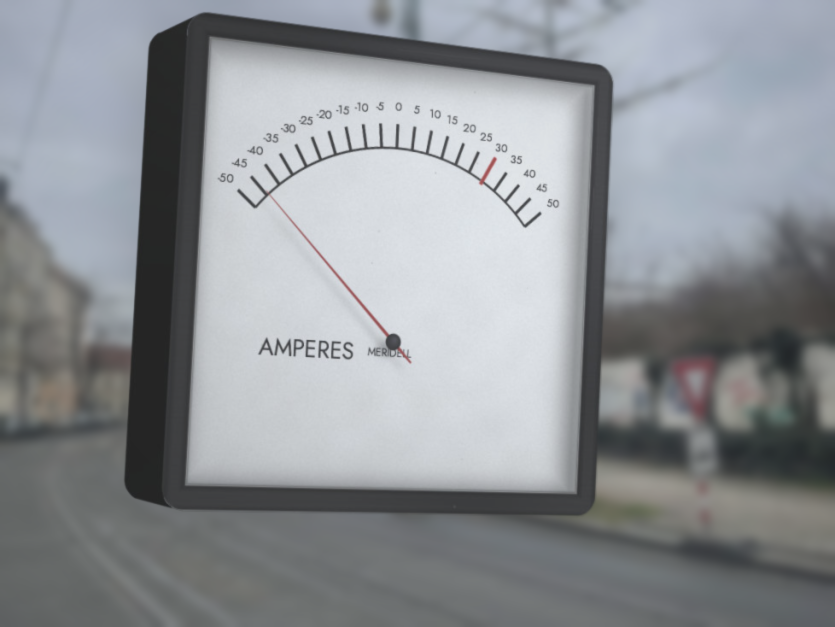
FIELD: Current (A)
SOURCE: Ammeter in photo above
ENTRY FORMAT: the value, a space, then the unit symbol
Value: -45 A
